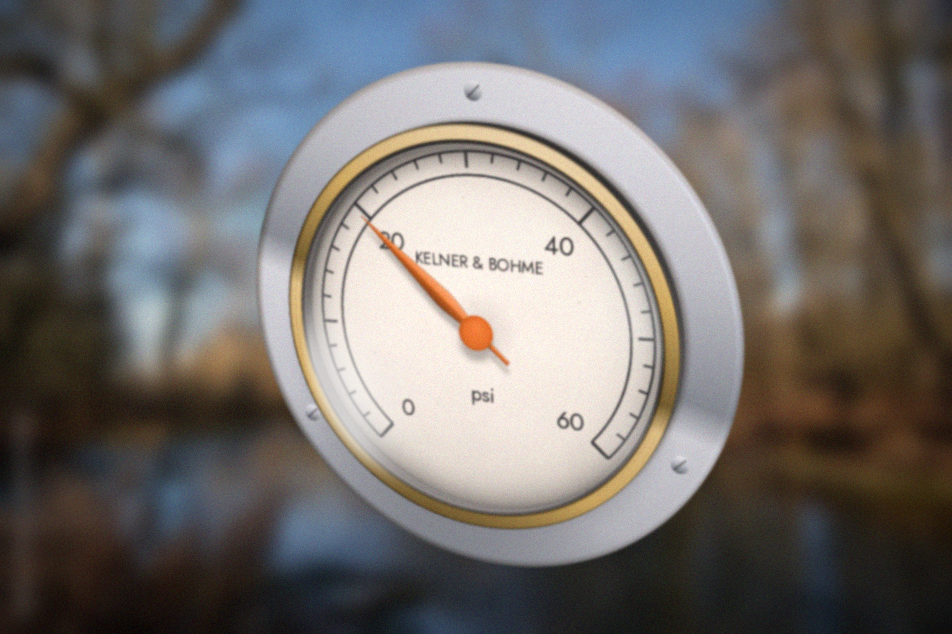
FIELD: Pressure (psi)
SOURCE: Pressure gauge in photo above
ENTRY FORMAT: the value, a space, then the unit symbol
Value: 20 psi
